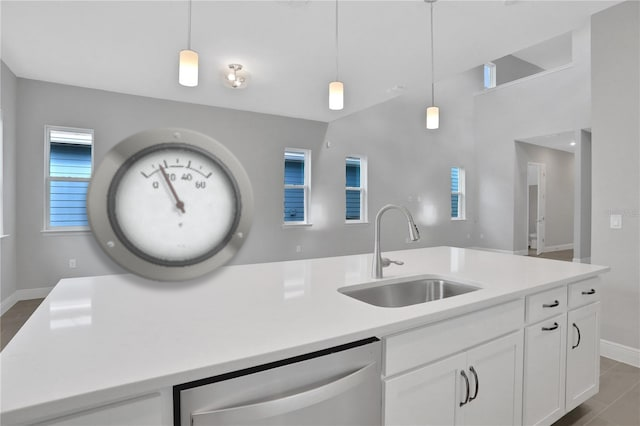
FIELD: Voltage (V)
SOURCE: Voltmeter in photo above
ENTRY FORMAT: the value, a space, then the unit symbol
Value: 15 V
